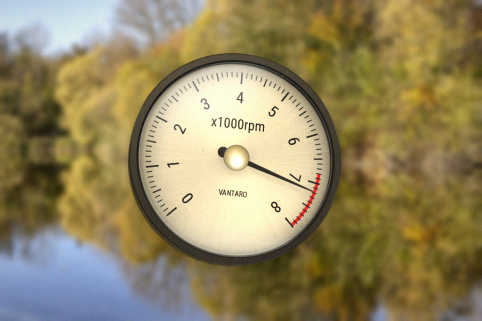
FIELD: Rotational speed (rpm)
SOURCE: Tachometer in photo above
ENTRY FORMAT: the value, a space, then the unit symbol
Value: 7200 rpm
